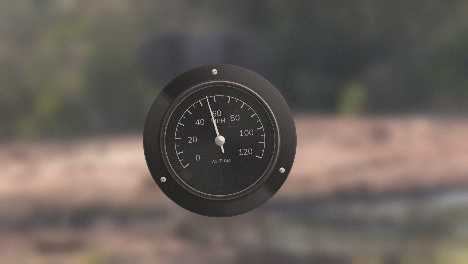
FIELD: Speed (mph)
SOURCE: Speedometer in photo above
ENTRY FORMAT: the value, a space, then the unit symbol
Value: 55 mph
